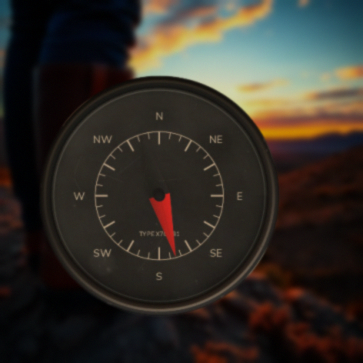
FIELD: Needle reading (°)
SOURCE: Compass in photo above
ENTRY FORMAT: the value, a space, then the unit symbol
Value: 165 °
